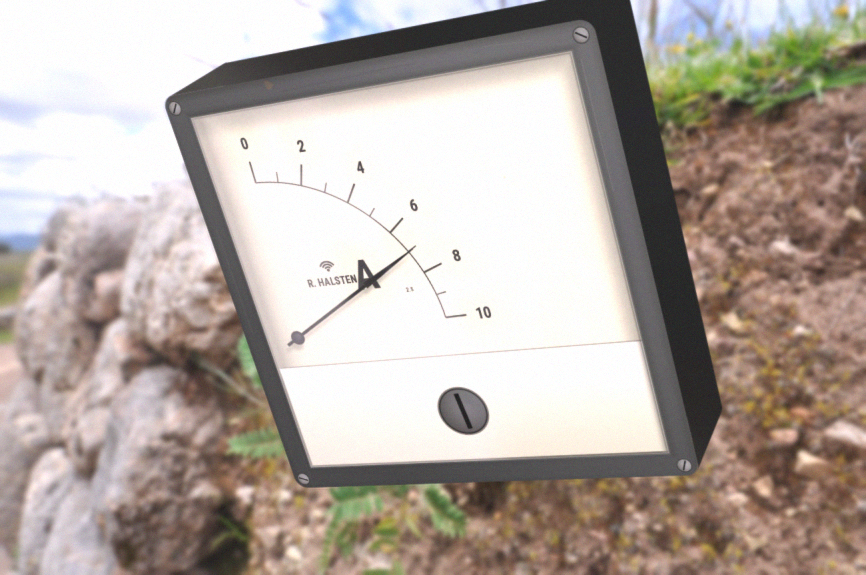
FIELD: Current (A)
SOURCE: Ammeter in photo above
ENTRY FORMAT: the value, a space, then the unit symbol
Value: 7 A
